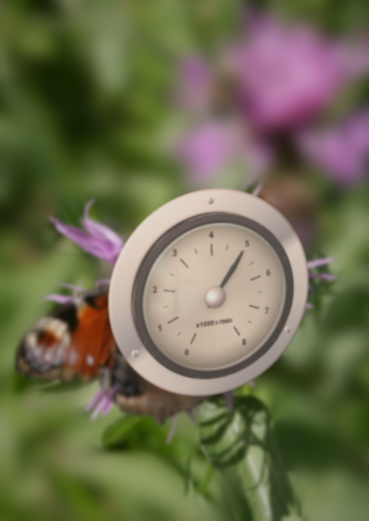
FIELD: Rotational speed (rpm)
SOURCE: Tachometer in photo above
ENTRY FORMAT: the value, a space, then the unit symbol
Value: 5000 rpm
